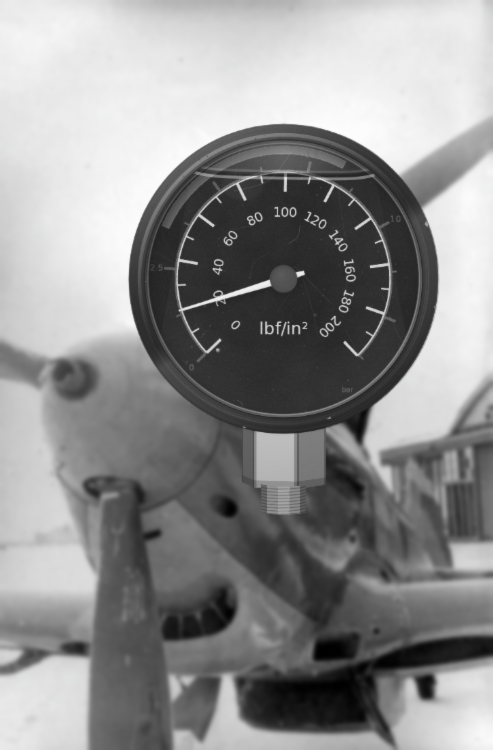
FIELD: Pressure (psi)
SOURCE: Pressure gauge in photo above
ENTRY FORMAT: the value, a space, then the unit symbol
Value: 20 psi
